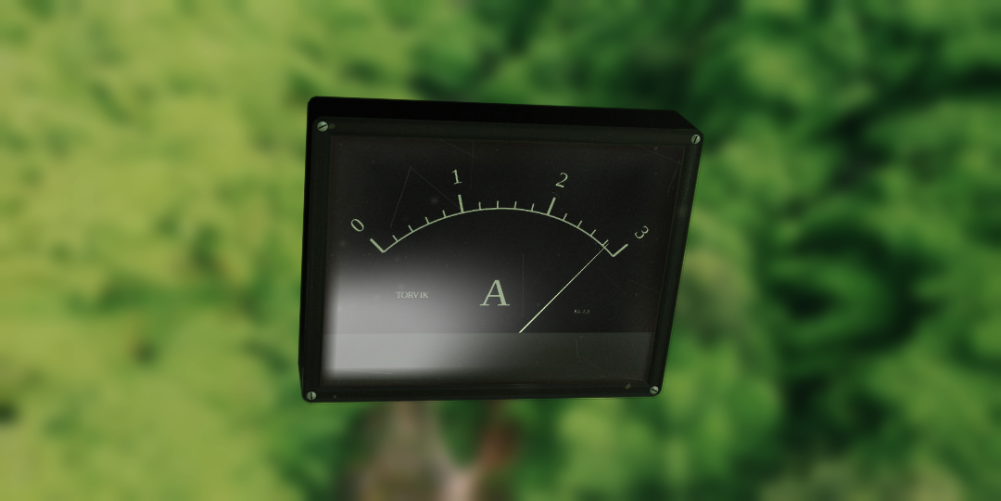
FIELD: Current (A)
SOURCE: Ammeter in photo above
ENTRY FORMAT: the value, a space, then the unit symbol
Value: 2.8 A
